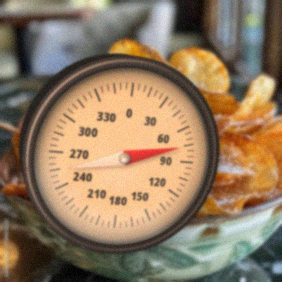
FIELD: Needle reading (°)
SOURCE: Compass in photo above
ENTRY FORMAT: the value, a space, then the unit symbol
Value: 75 °
